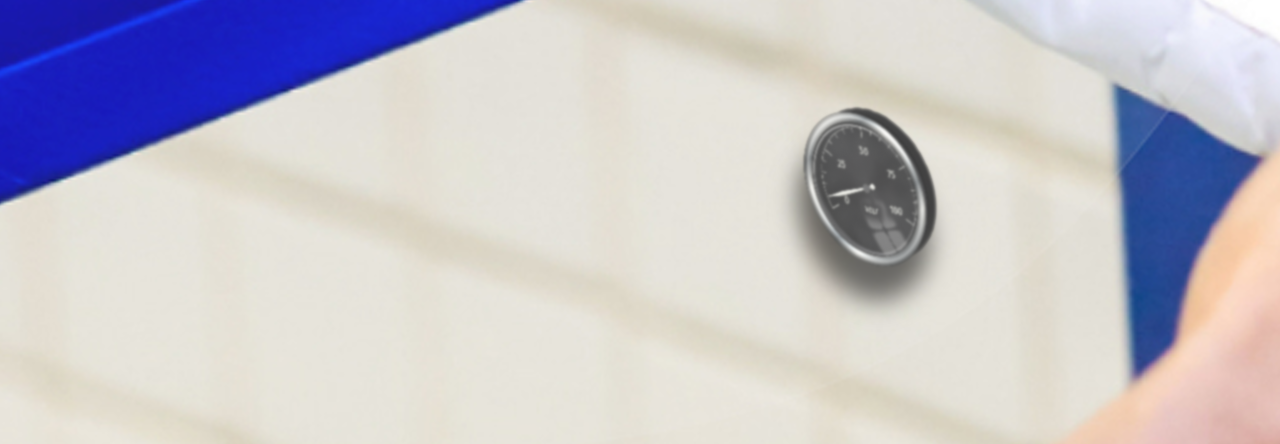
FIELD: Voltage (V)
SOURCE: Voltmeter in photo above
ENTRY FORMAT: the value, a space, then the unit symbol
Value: 5 V
